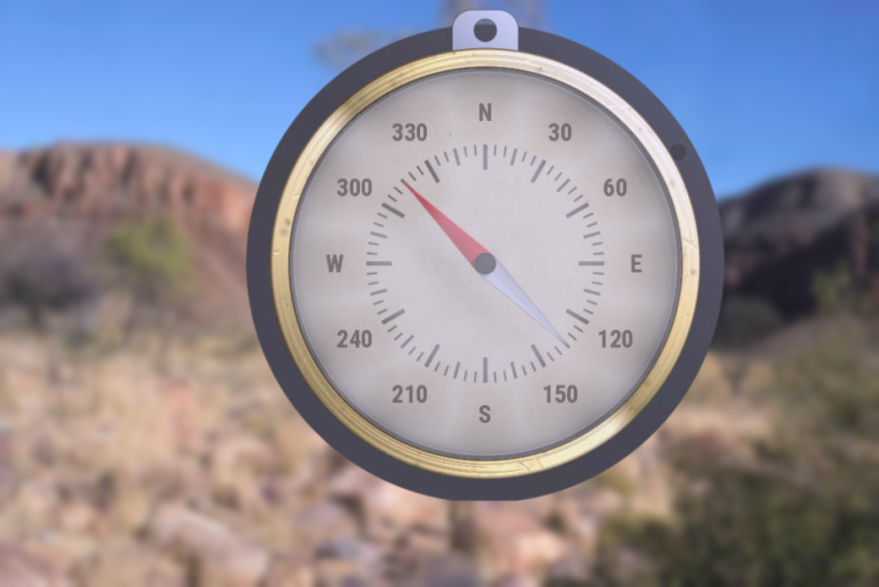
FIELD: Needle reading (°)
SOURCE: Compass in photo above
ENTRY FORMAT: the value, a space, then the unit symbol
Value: 315 °
